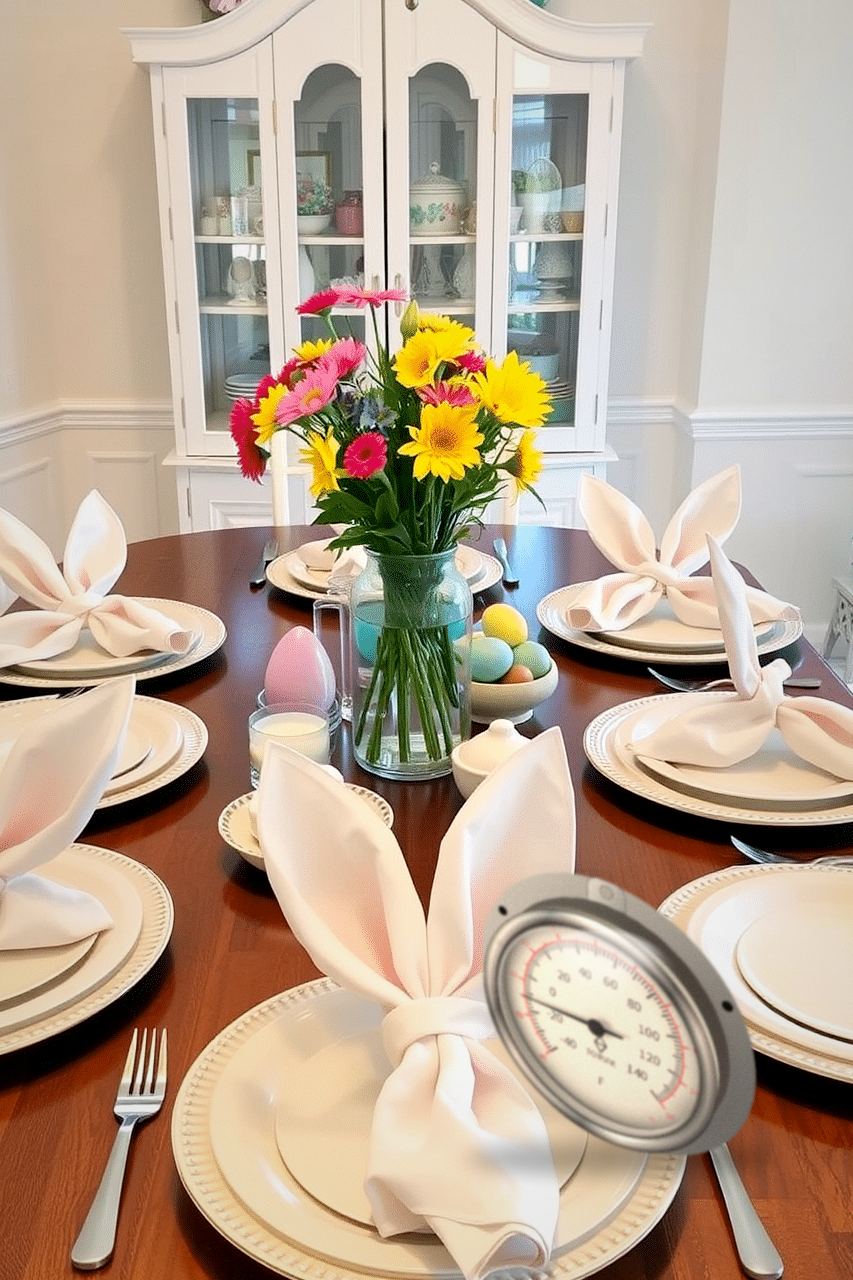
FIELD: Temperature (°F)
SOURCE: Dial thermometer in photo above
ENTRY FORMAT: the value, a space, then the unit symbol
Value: -10 °F
